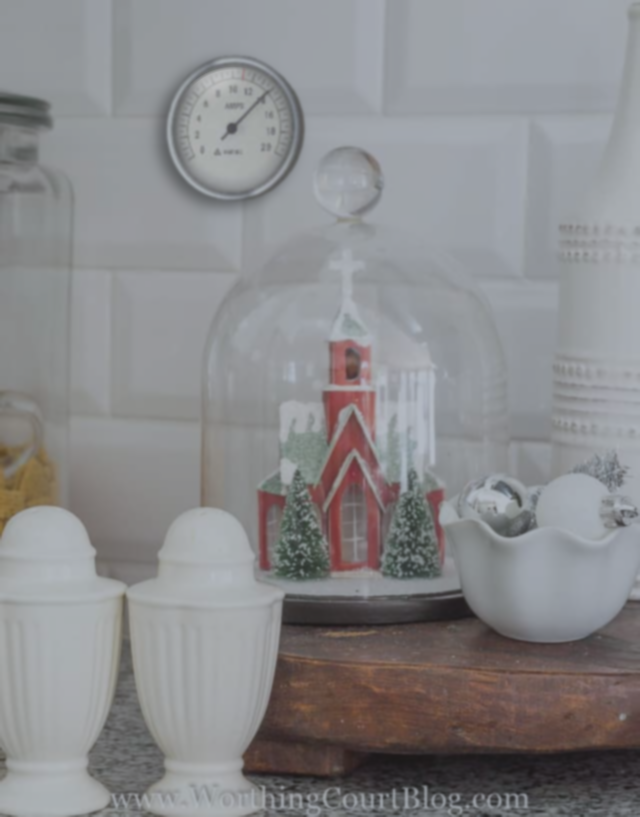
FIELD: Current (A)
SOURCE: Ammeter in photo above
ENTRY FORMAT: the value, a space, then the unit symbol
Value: 14 A
